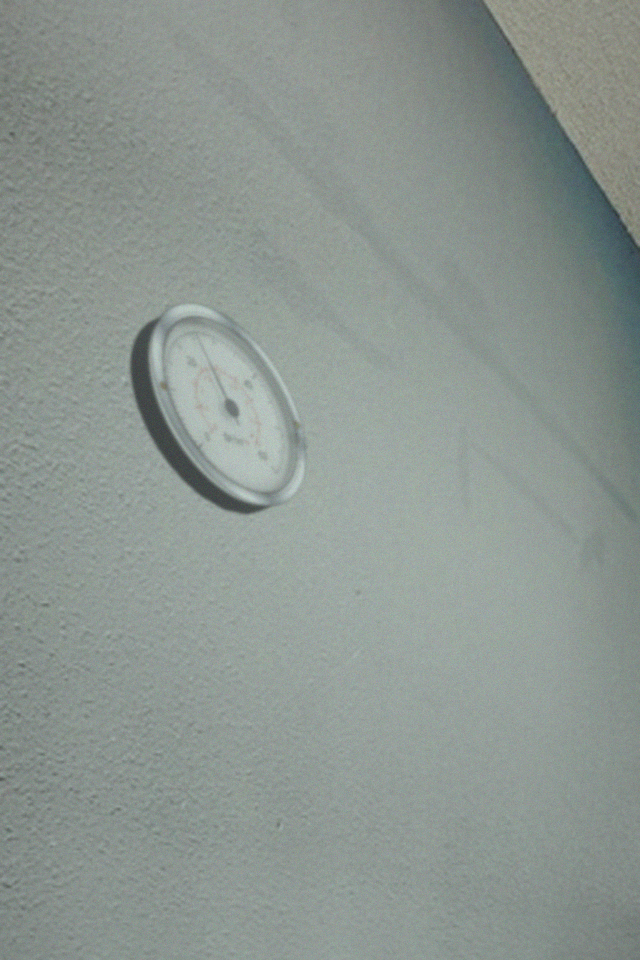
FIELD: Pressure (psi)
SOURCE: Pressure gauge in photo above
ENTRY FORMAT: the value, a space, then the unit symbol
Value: 25 psi
